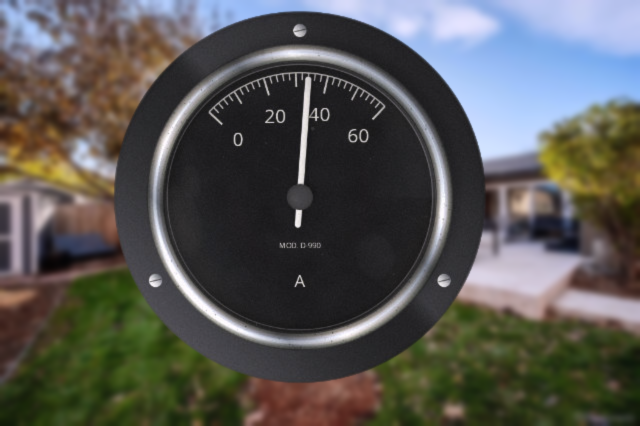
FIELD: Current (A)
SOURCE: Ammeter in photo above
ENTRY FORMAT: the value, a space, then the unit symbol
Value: 34 A
